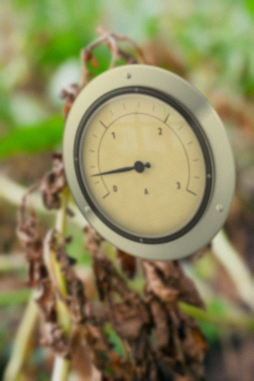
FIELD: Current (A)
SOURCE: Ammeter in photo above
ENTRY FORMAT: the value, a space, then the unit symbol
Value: 0.3 A
